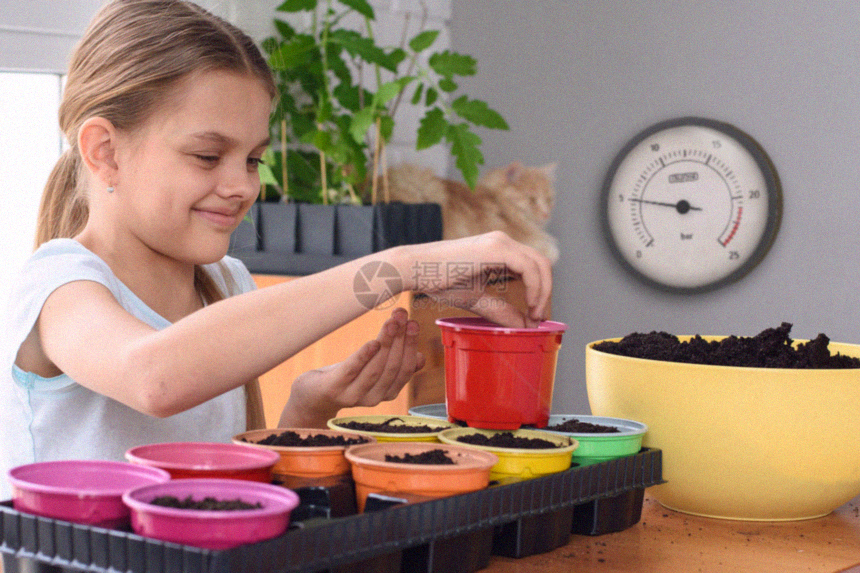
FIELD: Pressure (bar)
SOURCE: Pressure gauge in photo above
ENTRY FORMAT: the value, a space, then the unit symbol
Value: 5 bar
